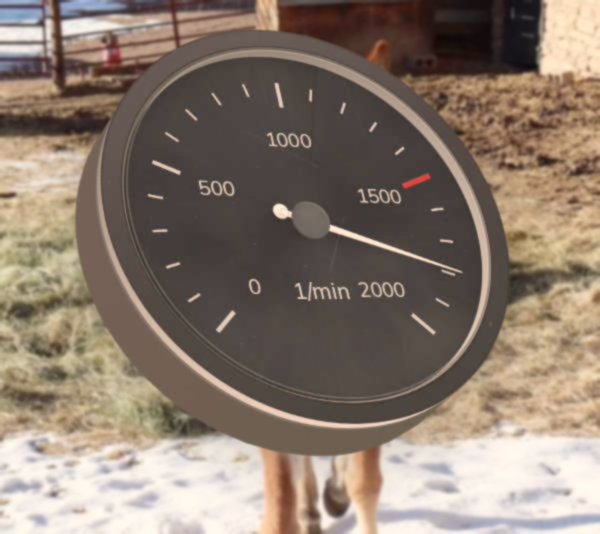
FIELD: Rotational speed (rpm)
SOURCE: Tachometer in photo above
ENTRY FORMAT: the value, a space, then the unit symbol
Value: 1800 rpm
